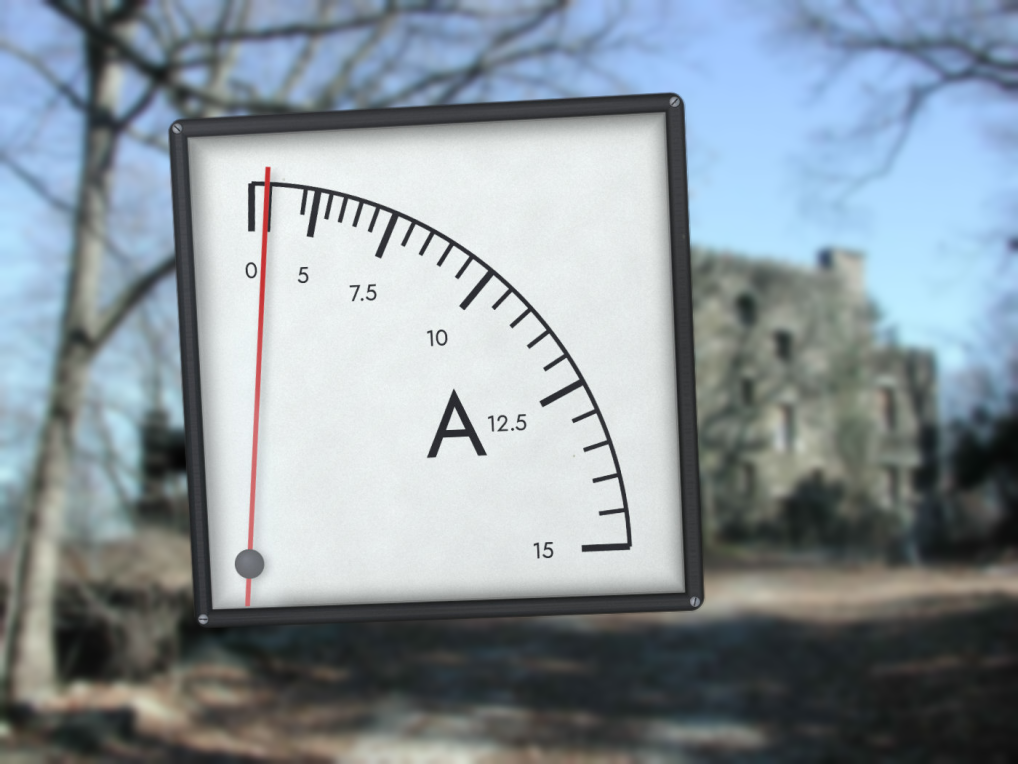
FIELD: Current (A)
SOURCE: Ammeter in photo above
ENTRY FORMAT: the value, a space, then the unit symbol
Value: 2.5 A
